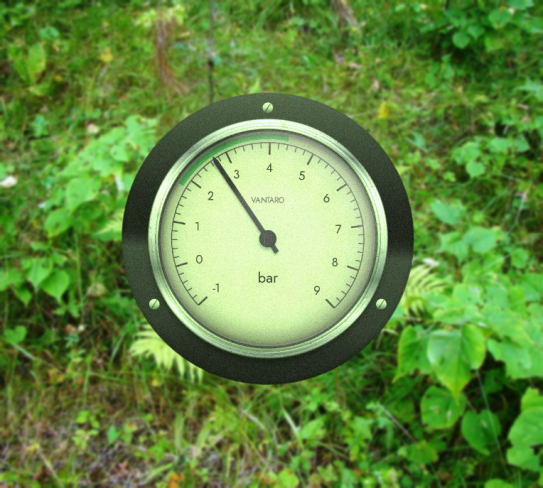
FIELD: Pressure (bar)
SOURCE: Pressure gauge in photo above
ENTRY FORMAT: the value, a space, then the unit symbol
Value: 2.7 bar
